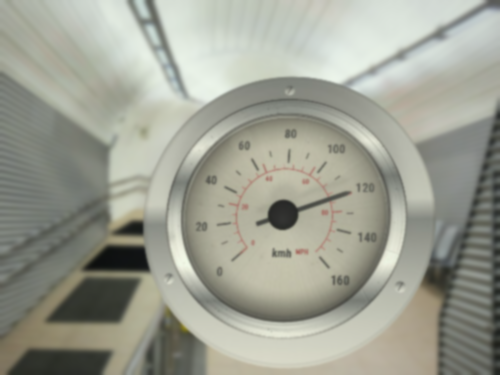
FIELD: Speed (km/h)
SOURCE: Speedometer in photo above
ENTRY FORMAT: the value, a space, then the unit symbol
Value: 120 km/h
